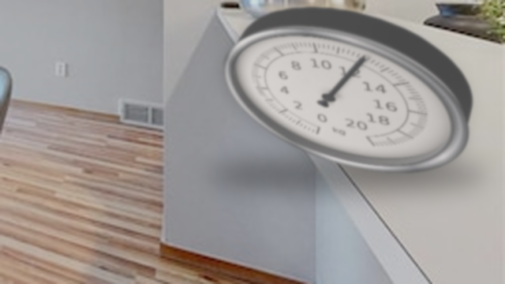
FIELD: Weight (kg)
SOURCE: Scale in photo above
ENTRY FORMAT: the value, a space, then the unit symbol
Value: 12 kg
